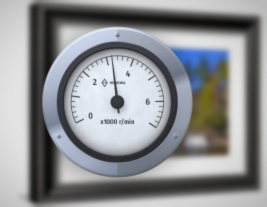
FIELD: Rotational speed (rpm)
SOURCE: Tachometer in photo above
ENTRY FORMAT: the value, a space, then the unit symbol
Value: 3200 rpm
